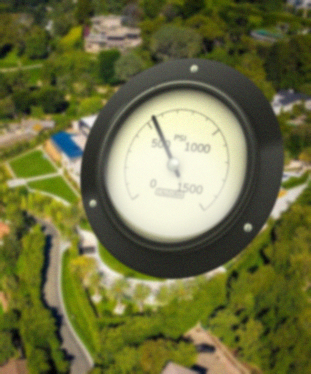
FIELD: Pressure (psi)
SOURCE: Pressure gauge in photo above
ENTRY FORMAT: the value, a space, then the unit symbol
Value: 550 psi
